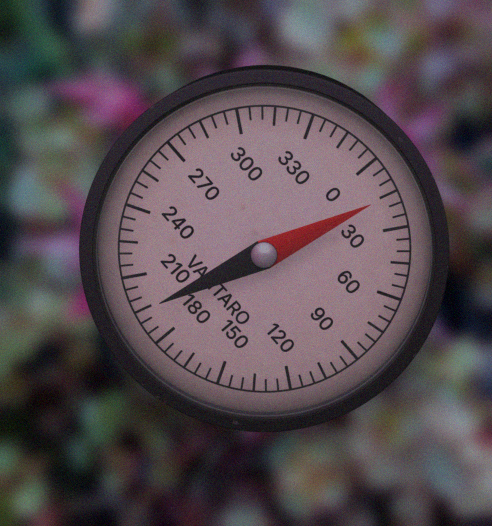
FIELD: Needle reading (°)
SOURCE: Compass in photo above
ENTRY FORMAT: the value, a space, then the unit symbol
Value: 15 °
